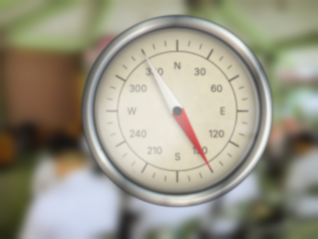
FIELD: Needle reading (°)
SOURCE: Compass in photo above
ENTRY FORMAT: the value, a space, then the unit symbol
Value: 150 °
